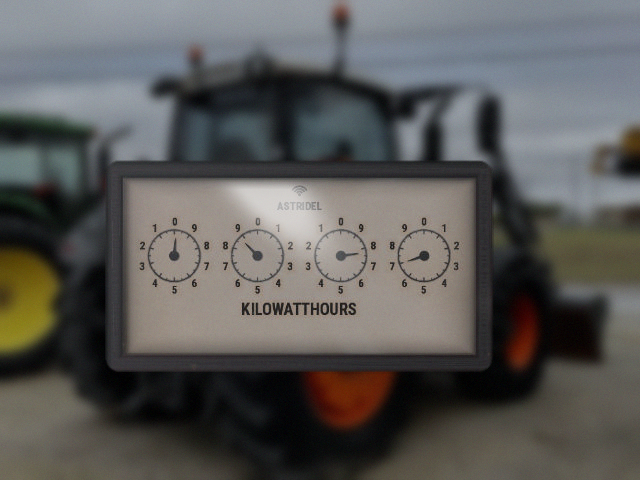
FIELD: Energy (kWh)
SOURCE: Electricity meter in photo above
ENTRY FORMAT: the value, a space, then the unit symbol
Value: 9877 kWh
